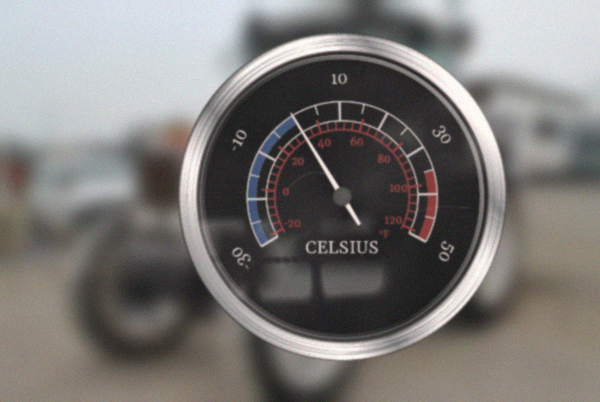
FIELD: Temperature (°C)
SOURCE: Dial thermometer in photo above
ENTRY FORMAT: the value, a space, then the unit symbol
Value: 0 °C
